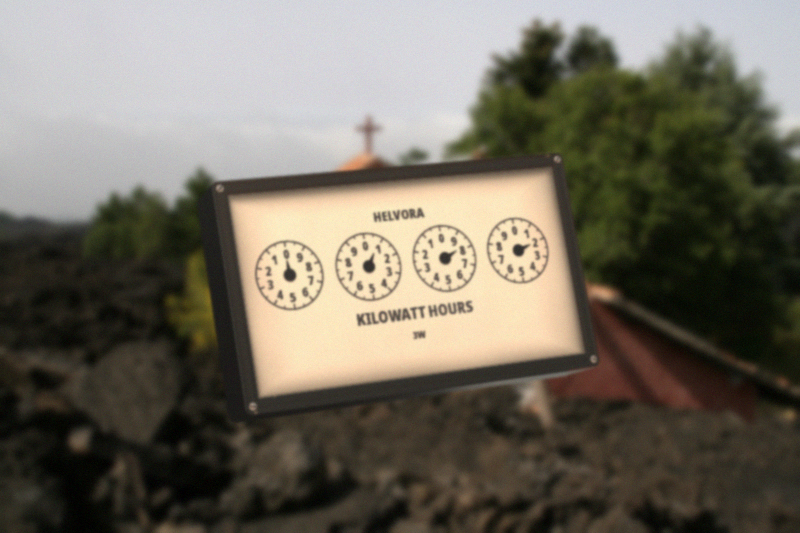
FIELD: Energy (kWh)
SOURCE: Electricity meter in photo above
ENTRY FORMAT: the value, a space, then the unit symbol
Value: 82 kWh
